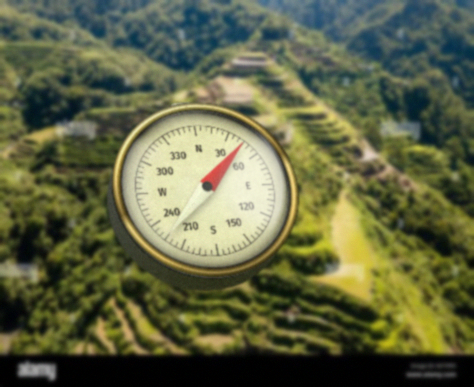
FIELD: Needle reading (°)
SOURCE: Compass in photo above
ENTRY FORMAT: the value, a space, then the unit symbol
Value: 45 °
